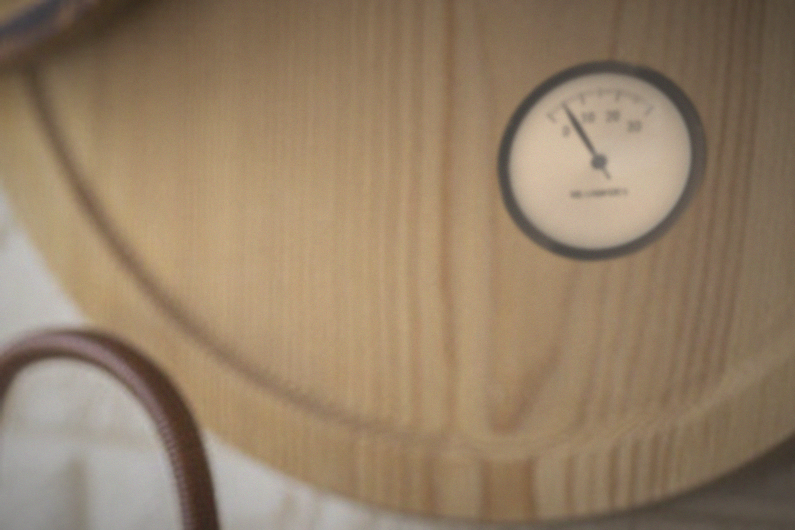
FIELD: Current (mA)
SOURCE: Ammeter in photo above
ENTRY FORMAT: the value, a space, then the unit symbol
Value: 5 mA
